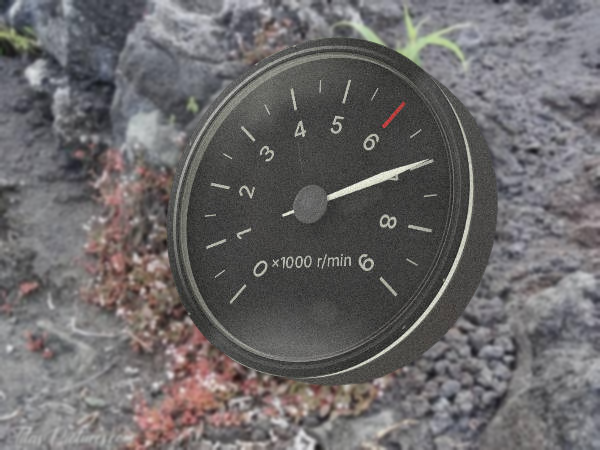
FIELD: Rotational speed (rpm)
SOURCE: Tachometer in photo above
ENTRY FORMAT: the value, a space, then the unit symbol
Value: 7000 rpm
